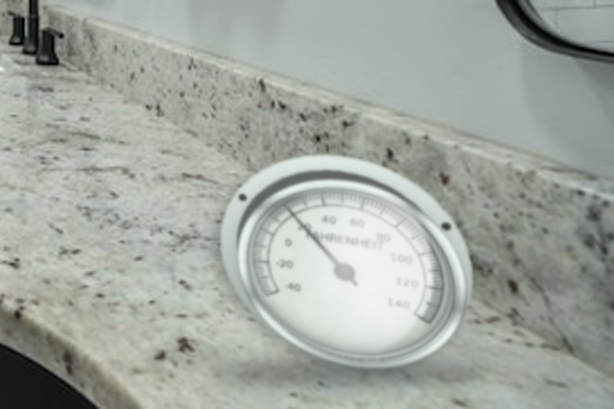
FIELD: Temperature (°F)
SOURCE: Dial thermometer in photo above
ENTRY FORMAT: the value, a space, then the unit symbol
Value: 20 °F
